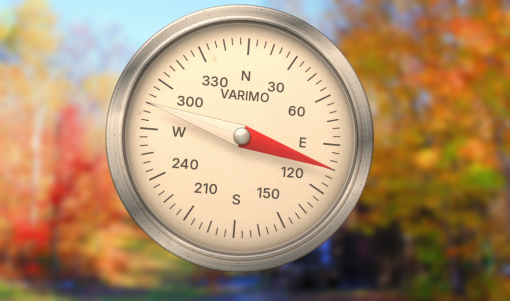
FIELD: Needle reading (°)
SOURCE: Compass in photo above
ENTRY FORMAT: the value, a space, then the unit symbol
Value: 105 °
